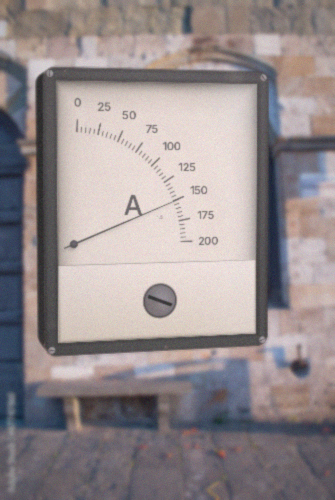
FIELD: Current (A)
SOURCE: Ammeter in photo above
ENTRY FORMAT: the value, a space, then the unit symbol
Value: 150 A
